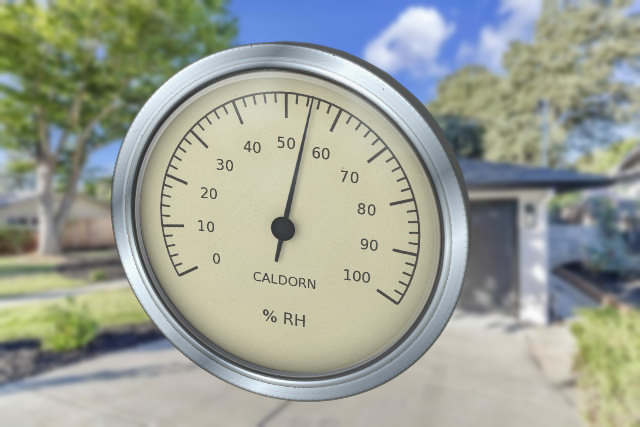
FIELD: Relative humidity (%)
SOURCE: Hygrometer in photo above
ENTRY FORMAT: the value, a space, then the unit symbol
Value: 55 %
